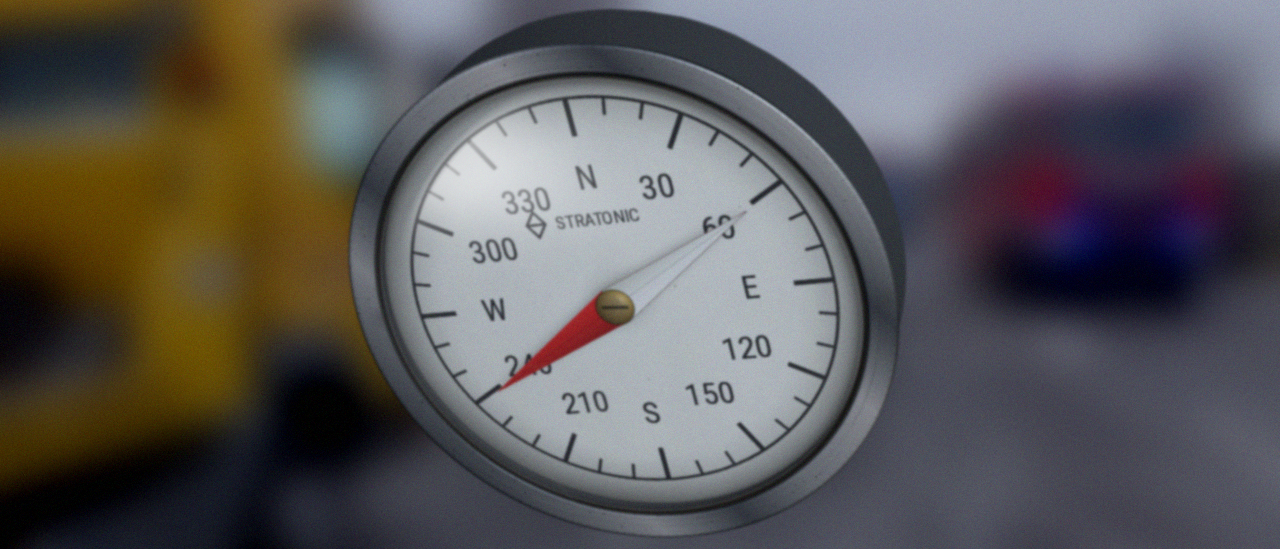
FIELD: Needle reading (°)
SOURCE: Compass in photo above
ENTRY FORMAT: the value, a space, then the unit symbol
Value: 240 °
